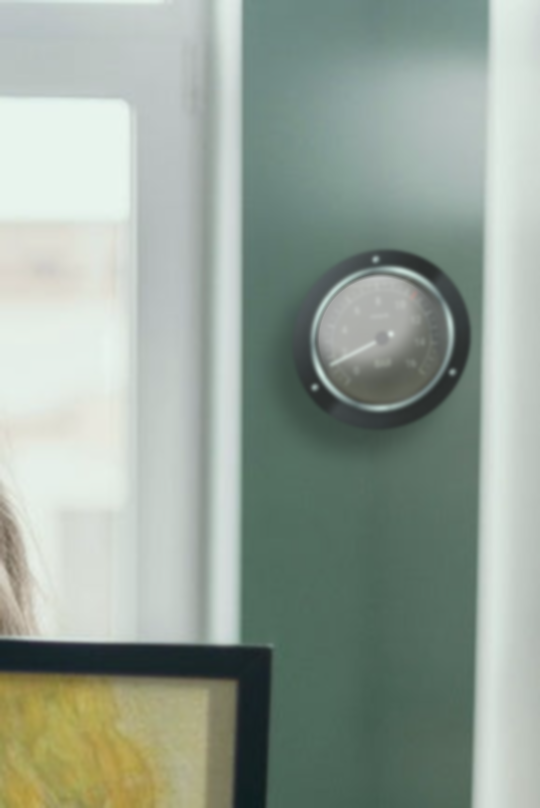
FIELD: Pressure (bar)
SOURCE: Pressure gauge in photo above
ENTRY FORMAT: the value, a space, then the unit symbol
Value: 1.5 bar
